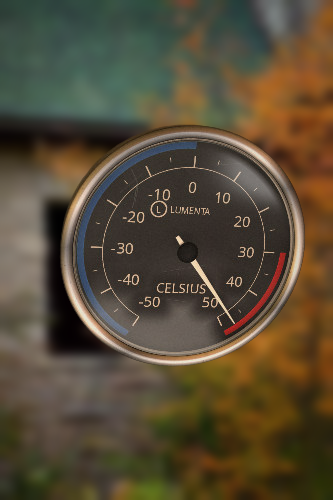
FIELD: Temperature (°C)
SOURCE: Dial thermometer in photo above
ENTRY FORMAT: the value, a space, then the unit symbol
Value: 47.5 °C
